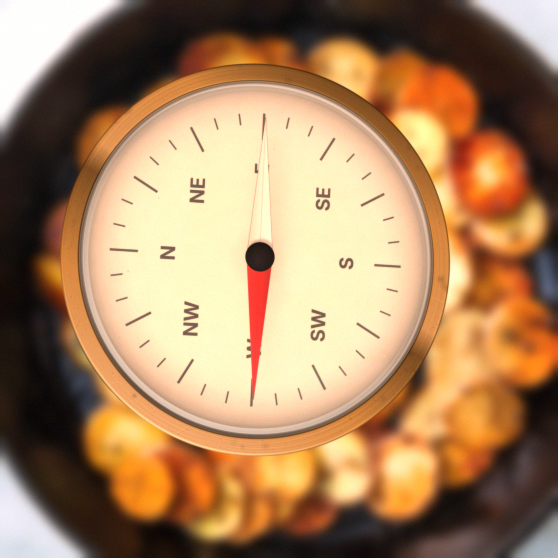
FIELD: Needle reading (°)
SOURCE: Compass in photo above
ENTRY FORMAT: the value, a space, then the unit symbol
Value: 270 °
